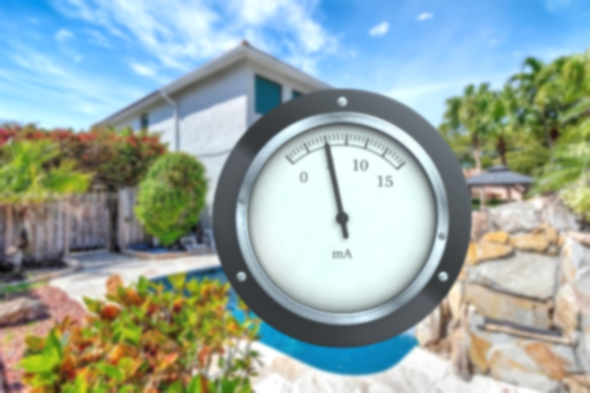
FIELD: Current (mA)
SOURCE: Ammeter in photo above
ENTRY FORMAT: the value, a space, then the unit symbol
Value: 5 mA
